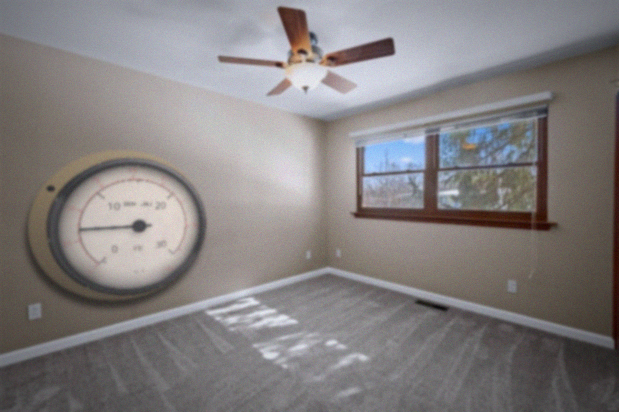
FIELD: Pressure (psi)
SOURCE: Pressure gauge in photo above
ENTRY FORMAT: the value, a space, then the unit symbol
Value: 5 psi
